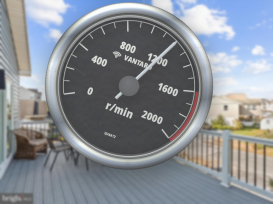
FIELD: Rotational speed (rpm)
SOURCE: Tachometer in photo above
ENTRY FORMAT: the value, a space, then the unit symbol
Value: 1200 rpm
